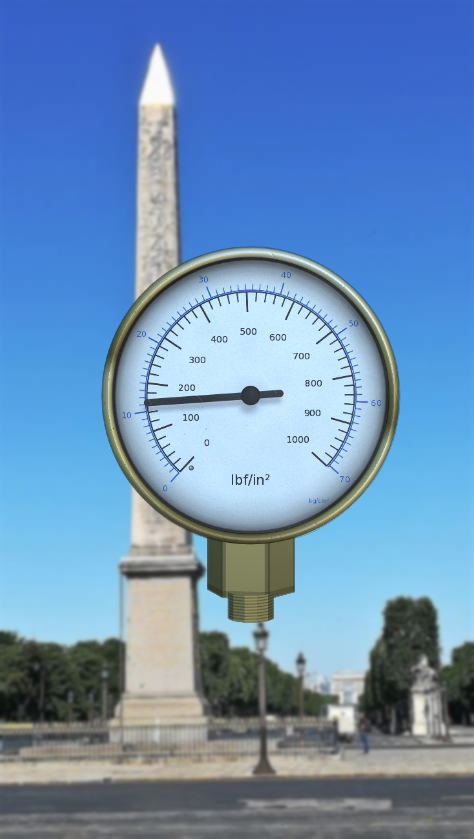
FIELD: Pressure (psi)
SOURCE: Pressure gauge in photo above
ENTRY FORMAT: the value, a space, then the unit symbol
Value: 160 psi
